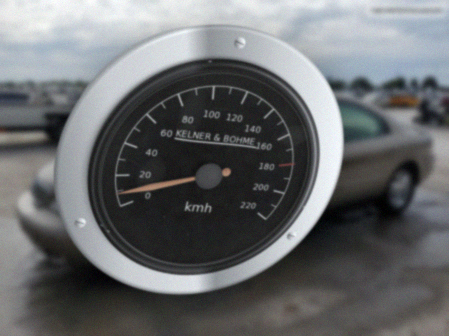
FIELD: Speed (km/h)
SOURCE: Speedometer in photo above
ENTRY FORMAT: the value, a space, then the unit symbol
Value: 10 km/h
